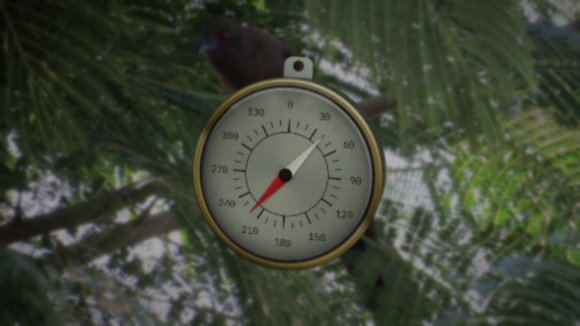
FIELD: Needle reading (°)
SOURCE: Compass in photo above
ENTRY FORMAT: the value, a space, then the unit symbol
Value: 220 °
